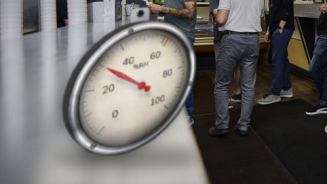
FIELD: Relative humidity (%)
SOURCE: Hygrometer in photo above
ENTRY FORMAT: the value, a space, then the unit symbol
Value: 30 %
